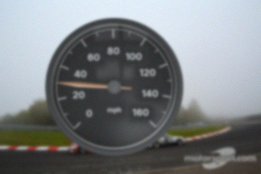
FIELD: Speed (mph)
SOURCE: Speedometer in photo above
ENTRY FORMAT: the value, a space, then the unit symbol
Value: 30 mph
